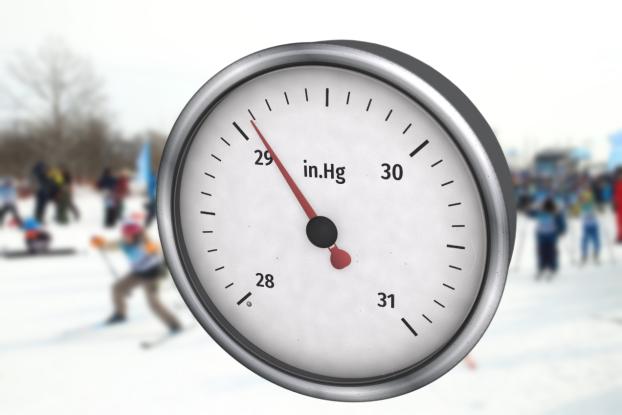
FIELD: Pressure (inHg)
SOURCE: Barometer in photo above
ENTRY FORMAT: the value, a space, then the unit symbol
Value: 29.1 inHg
